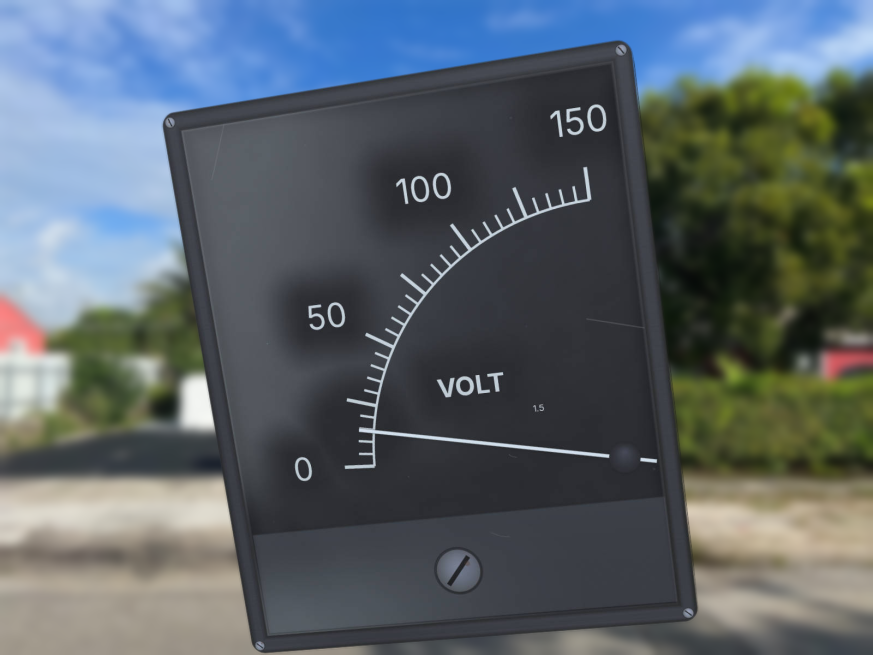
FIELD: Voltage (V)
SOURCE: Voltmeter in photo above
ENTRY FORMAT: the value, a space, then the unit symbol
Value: 15 V
